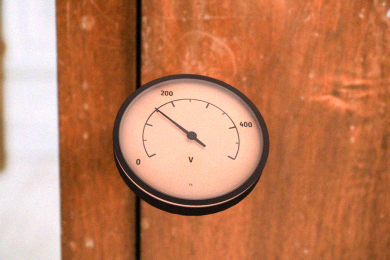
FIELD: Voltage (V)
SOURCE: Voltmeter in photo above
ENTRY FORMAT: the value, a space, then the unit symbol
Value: 150 V
